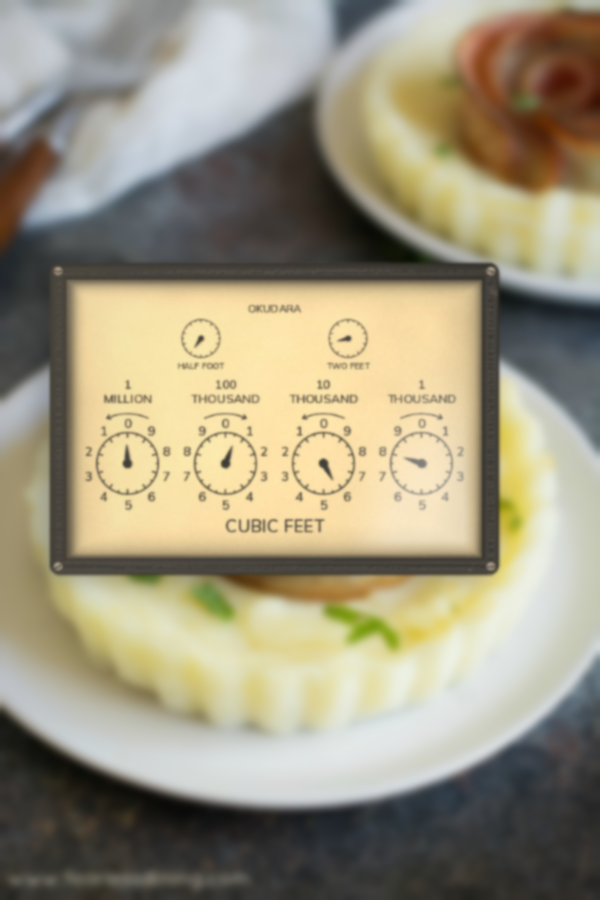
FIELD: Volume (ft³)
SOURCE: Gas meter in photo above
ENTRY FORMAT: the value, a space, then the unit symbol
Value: 5800 ft³
